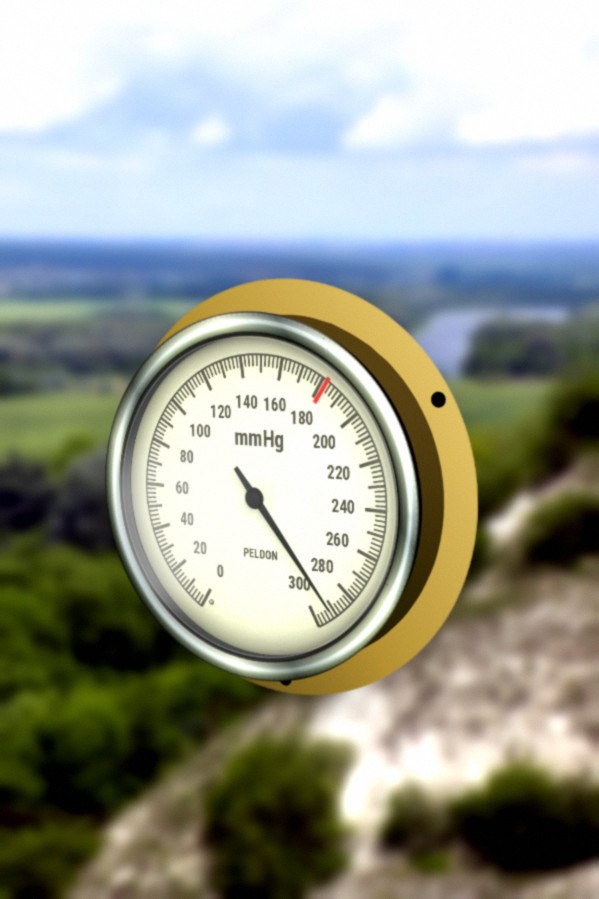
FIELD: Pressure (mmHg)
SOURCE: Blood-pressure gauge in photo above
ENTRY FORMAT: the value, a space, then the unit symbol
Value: 290 mmHg
